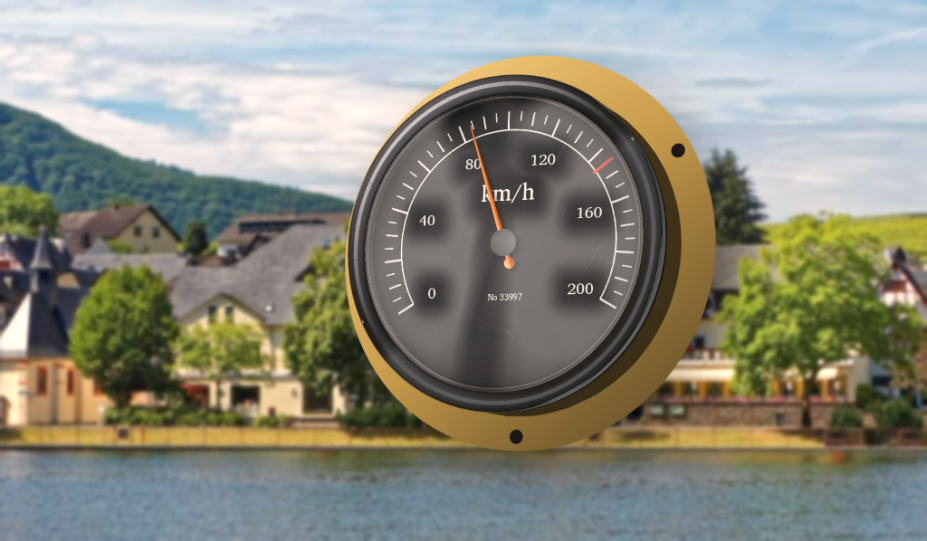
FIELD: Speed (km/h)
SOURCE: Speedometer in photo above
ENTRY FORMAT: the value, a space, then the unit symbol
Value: 85 km/h
